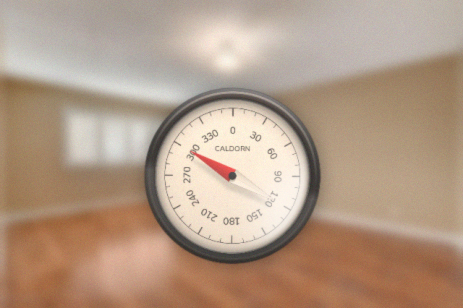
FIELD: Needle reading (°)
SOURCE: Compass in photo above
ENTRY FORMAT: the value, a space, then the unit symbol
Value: 300 °
